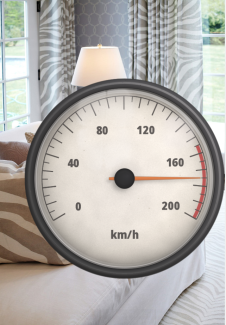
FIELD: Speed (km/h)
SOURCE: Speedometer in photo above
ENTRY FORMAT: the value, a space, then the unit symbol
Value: 175 km/h
